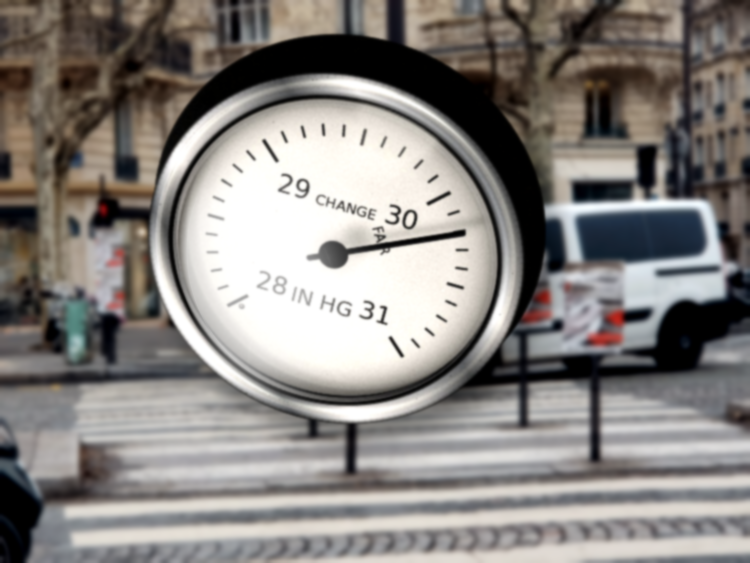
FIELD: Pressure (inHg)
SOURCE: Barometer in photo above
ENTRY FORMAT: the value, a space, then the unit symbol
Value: 30.2 inHg
